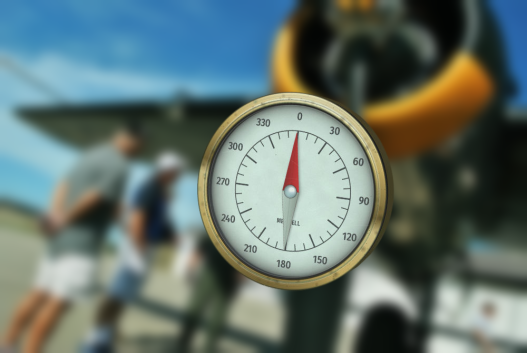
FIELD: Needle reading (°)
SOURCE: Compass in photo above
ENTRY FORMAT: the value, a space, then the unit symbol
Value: 0 °
